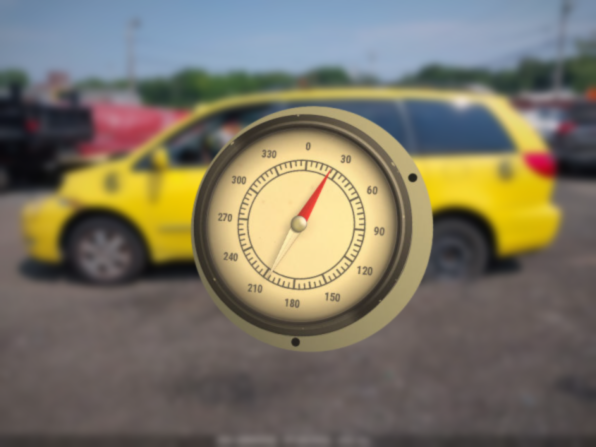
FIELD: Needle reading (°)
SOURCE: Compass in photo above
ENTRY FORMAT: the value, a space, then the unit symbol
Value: 25 °
